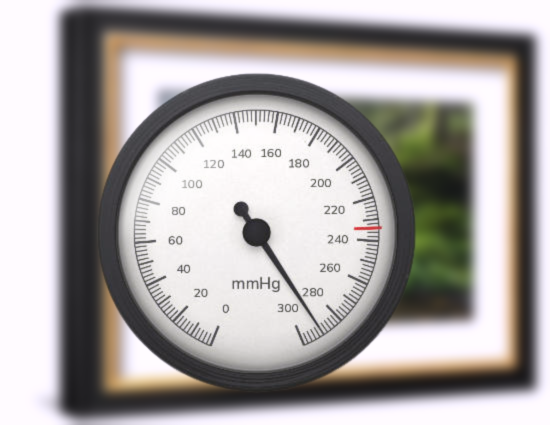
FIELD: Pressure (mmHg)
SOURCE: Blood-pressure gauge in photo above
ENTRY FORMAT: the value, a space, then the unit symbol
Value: 290 mmHg
